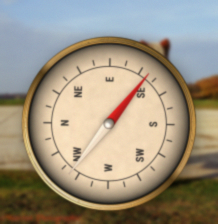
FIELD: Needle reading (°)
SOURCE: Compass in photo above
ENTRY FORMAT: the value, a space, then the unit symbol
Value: 127.5 °
